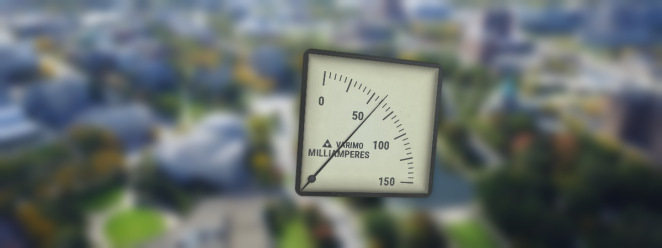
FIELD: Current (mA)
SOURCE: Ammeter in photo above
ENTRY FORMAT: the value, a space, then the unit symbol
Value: 60 mA
